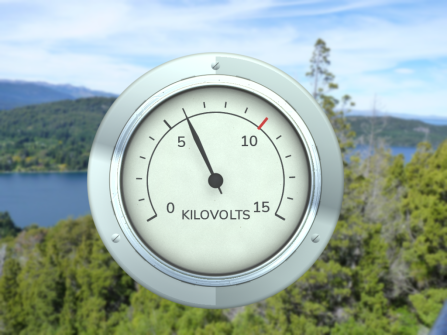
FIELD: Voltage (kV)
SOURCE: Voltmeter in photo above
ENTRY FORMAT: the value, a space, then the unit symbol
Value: 6 kV
